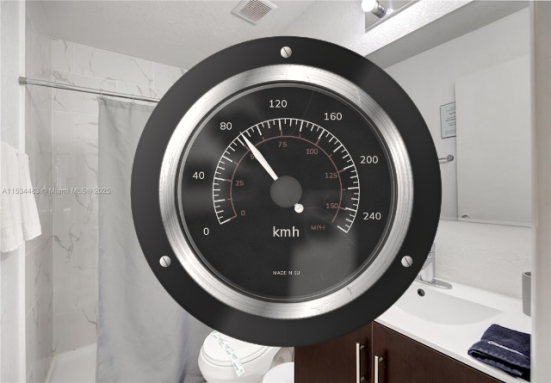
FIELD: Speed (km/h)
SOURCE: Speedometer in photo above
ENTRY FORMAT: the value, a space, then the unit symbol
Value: 85 km/h
